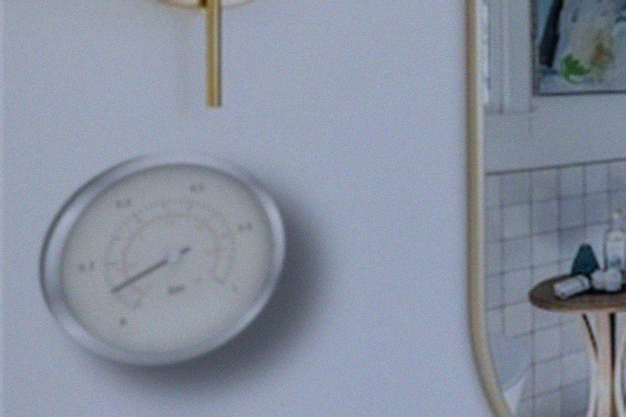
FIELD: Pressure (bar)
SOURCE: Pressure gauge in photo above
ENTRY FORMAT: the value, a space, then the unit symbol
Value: 0.1 bar
